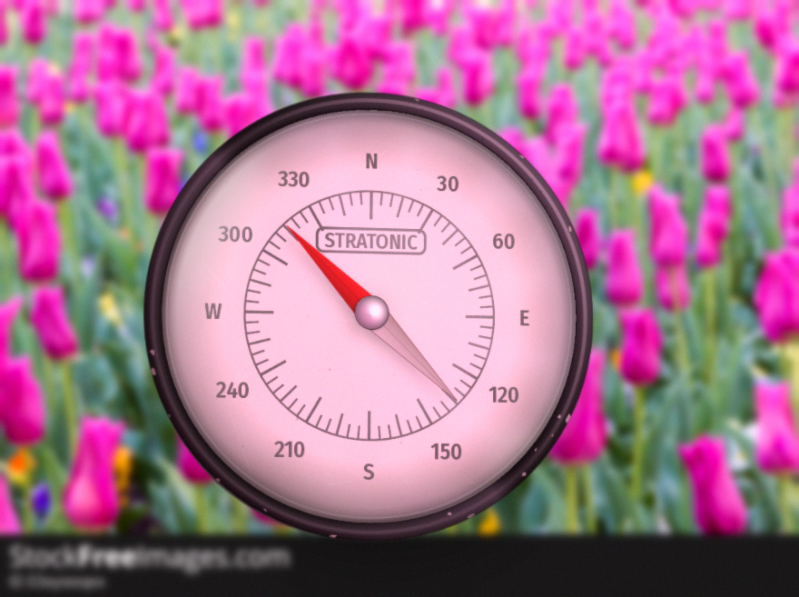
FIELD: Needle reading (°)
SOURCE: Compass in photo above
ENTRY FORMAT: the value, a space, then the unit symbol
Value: 315 °
